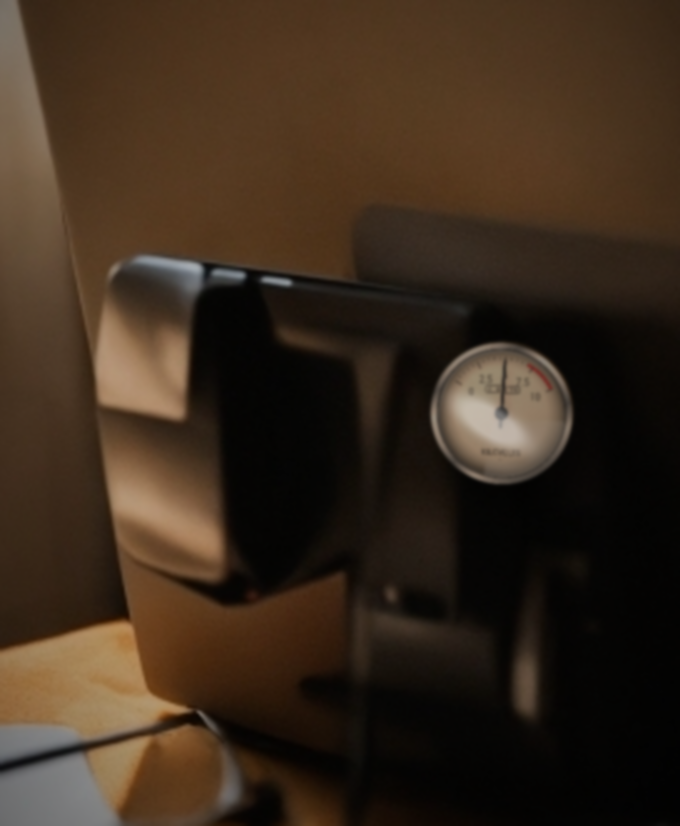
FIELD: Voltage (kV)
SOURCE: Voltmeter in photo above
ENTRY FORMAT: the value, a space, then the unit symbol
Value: 5 kV
